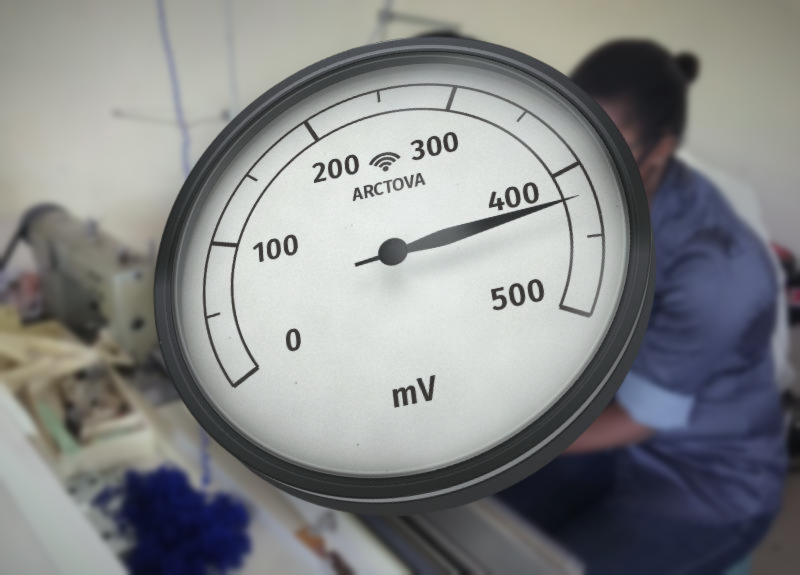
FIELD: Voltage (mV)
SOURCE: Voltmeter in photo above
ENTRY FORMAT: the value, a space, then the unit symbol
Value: 425 mV
